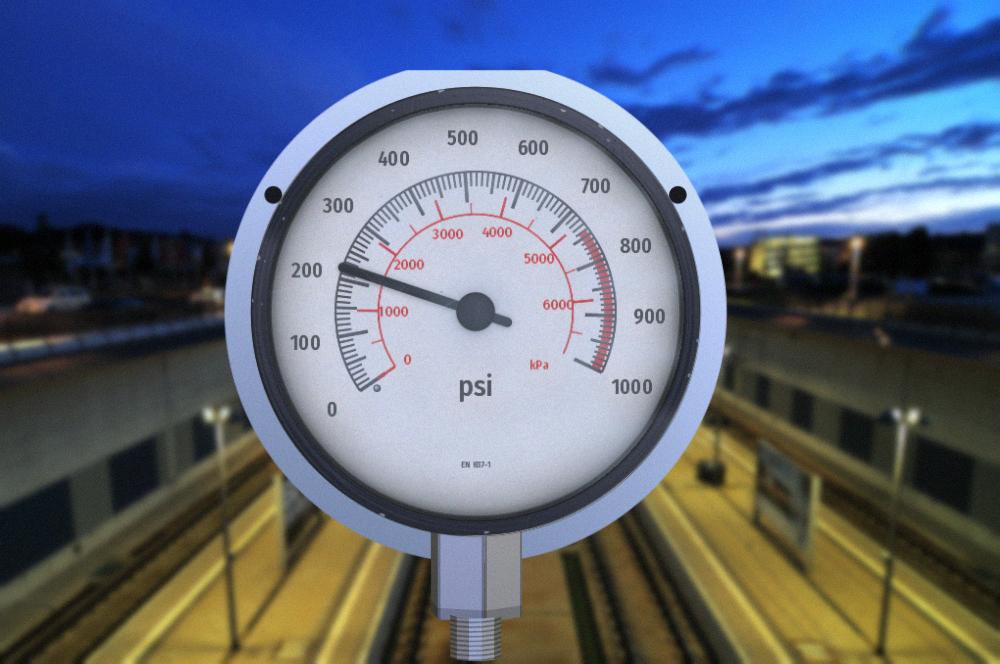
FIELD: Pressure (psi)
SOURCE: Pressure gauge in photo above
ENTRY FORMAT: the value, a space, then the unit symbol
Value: 220 psi
